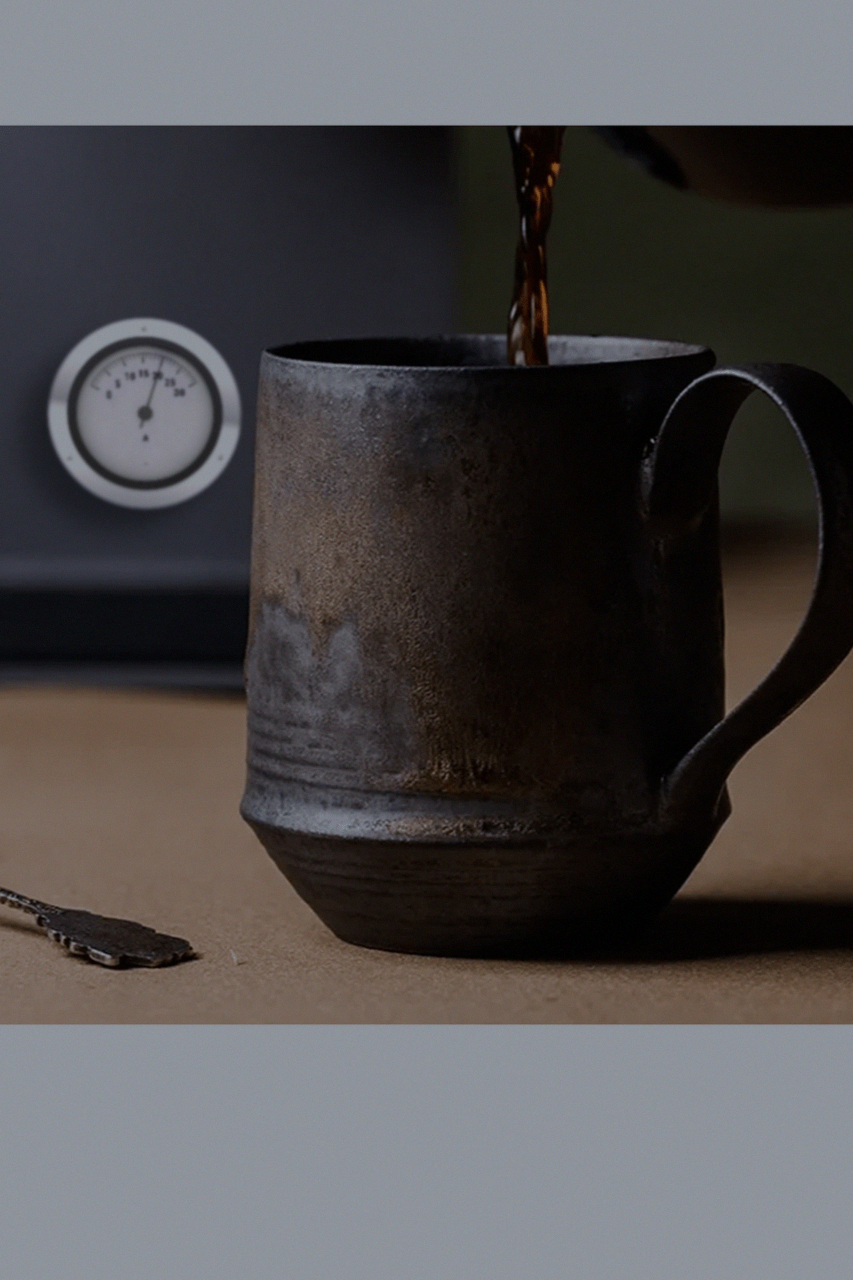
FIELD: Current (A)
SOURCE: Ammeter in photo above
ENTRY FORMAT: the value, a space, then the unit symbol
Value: 20 A
